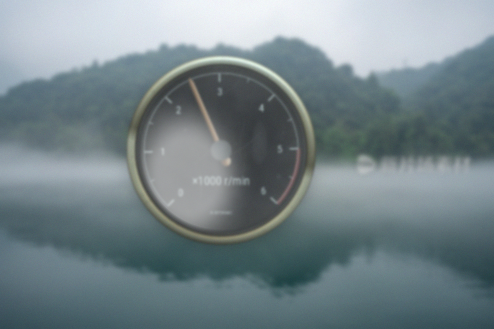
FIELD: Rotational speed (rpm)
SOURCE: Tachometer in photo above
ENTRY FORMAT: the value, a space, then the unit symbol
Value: 2500 rpm
